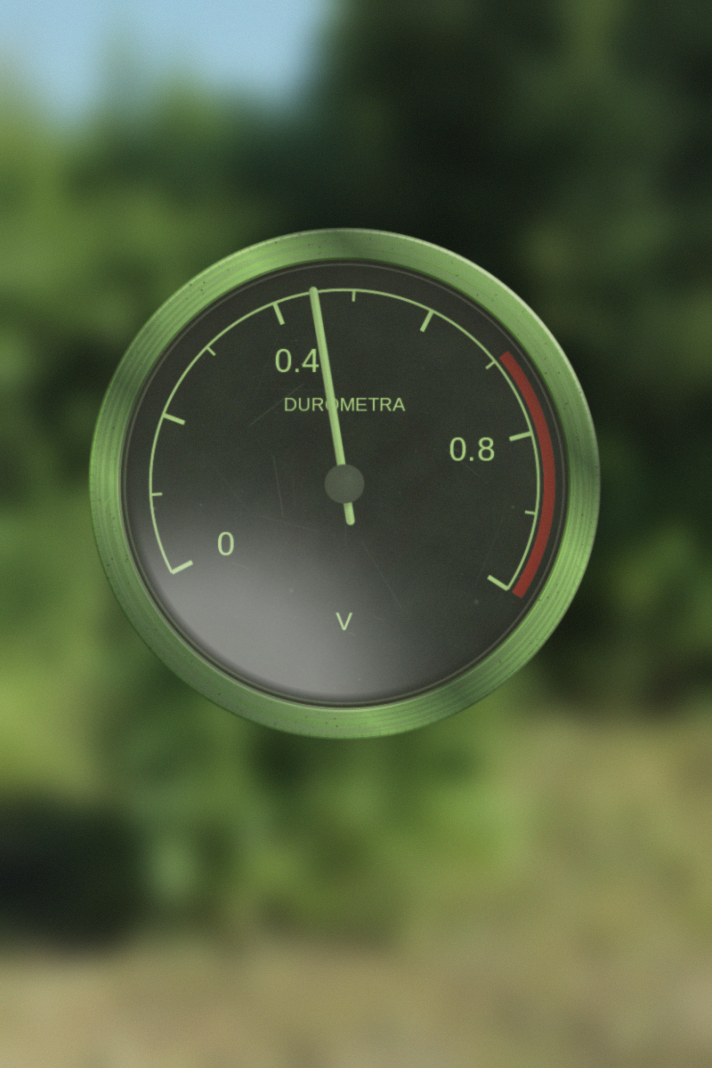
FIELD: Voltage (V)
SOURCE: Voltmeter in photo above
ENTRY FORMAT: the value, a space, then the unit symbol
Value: 0.45 V
